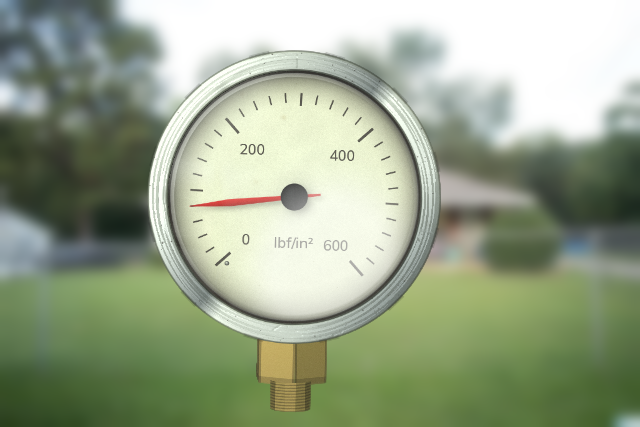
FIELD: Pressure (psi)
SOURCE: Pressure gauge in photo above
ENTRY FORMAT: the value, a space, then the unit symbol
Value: 80 psi
